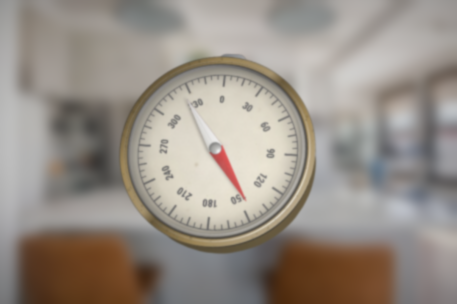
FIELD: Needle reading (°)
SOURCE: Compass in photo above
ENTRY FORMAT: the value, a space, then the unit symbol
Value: 145 °
